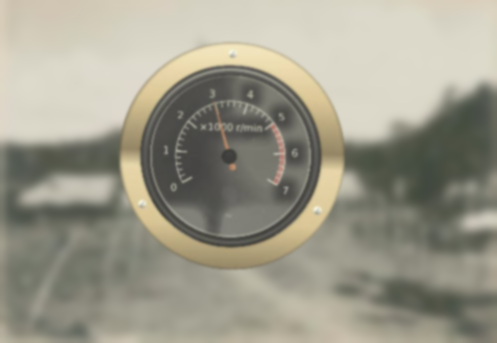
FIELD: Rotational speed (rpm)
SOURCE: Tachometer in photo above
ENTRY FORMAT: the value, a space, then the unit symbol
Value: 3000 rpm
